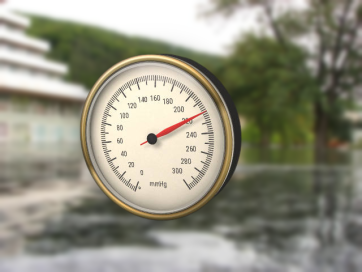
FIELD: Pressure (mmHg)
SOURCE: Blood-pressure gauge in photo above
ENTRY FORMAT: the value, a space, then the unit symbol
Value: 220 mmHg
